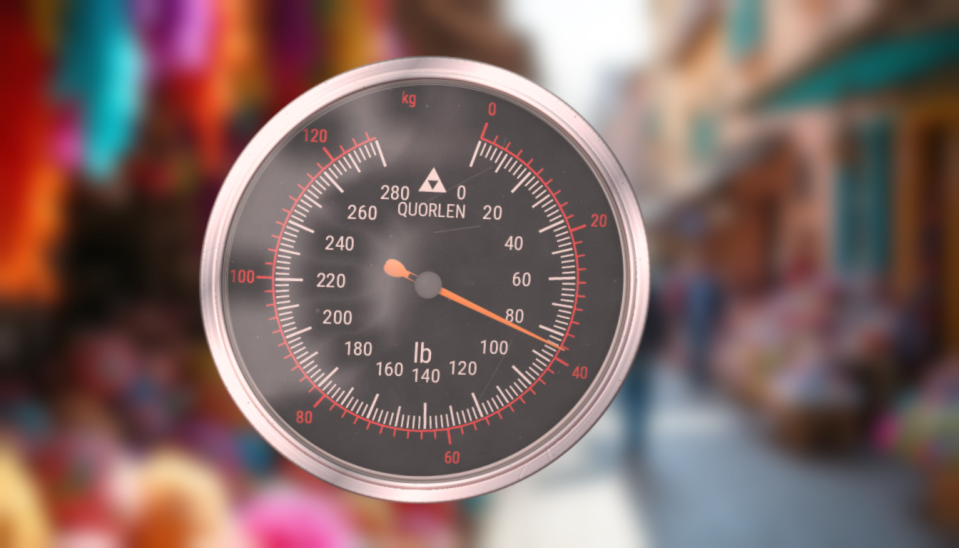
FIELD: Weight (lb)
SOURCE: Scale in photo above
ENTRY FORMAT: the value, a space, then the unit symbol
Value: 84 lb
